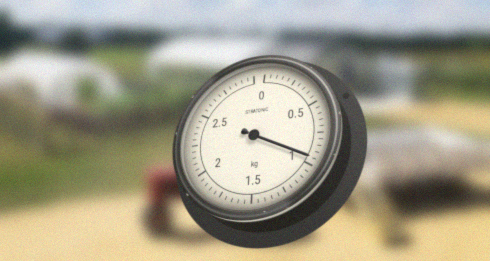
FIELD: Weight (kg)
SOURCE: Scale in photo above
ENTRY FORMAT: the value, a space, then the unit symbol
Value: 0.95 kg
